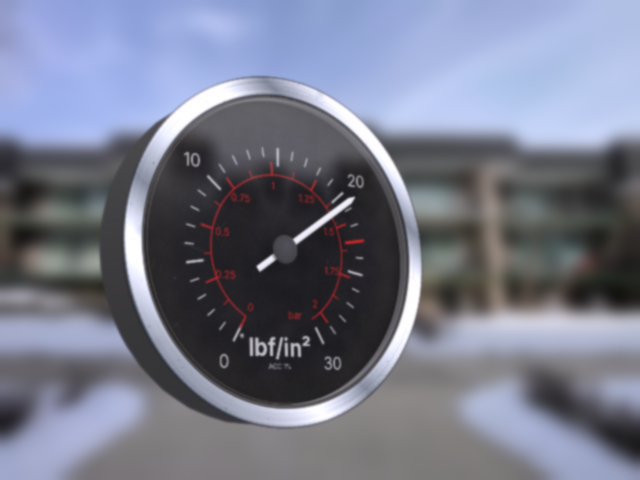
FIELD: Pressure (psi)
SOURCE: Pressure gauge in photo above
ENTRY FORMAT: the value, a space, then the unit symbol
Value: 20.5 psi
